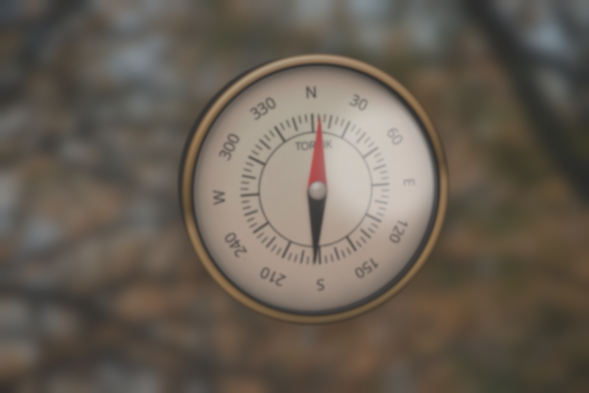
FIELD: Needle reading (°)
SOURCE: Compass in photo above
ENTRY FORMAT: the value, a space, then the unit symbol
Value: 5 °
